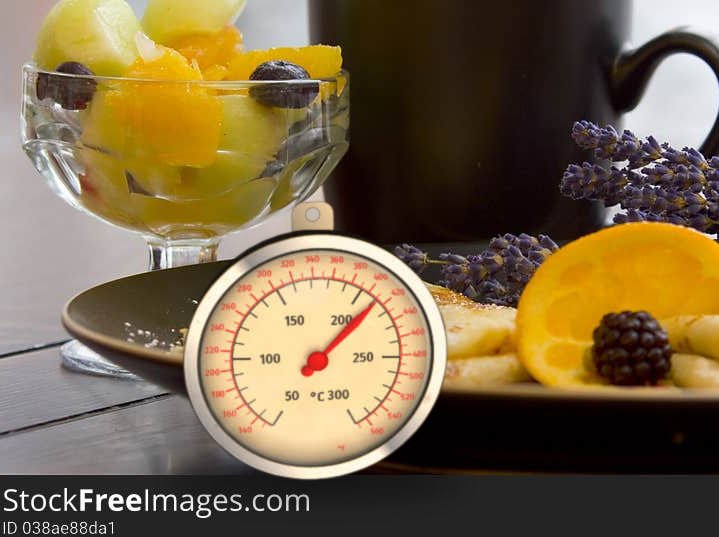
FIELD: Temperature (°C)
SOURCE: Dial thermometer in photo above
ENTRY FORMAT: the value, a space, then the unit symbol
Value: 210 °C
